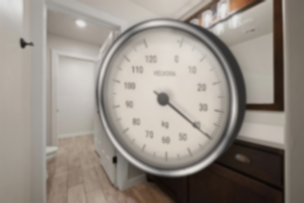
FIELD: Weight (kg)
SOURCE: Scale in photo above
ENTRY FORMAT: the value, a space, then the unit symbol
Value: 40 kg
